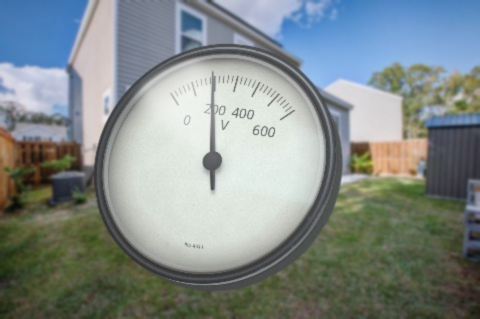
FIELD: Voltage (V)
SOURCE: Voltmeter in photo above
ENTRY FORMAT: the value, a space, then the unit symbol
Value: 200 V
